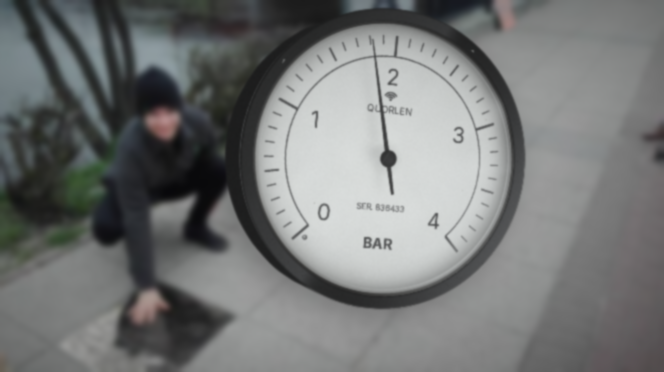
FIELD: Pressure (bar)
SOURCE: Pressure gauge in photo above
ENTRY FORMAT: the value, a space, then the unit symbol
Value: 1.8 bar
